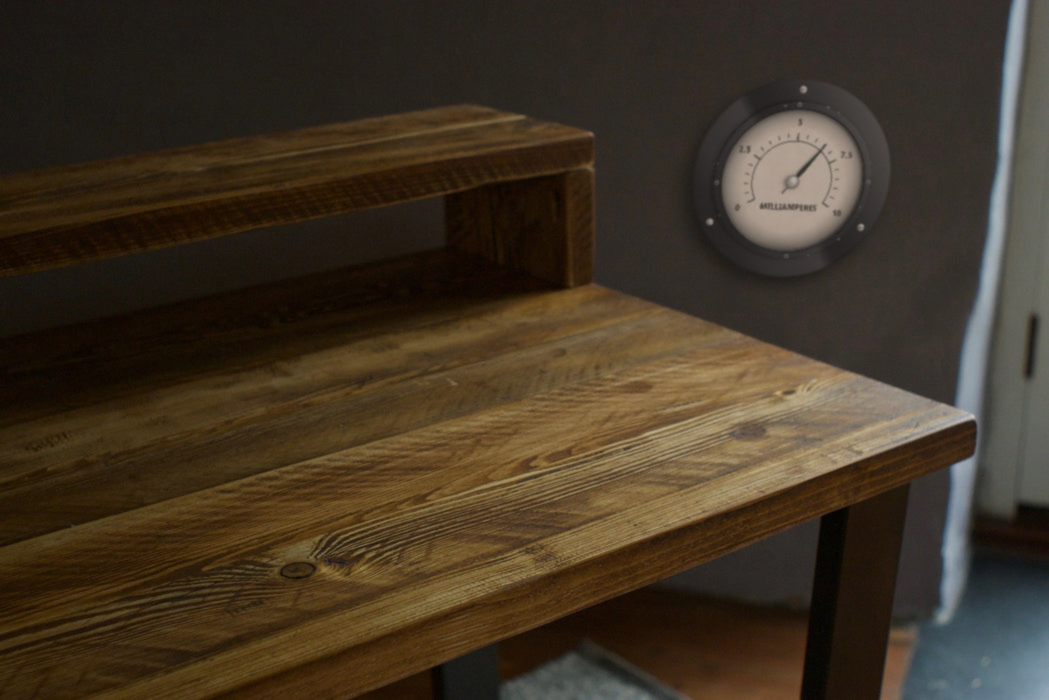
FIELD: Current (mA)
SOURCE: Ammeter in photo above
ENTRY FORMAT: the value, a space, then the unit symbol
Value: 6.5 mA
